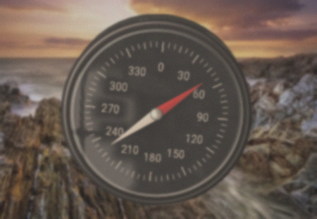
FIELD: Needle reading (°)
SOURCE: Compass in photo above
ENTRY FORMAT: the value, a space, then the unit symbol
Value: 50 °
